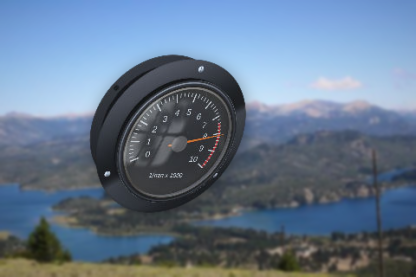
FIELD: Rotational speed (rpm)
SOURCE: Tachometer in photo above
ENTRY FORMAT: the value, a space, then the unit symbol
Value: 8000 rpm
